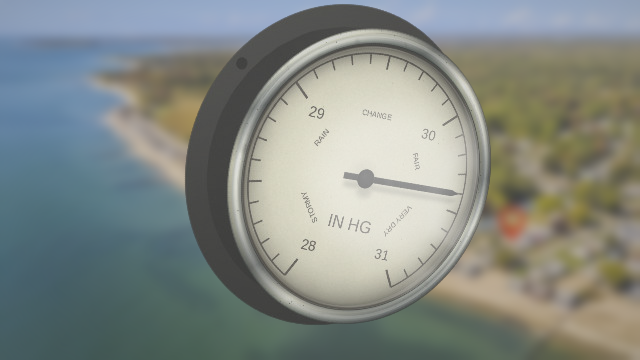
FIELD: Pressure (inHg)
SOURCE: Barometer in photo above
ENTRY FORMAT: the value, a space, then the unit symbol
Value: 30.4 inHg
